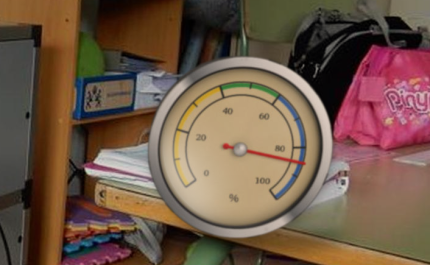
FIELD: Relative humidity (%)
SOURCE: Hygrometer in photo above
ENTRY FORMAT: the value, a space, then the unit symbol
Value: 85 %
